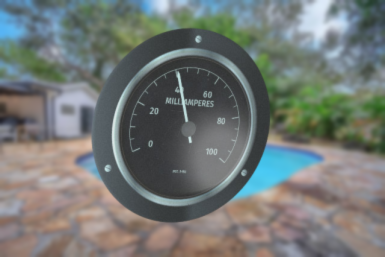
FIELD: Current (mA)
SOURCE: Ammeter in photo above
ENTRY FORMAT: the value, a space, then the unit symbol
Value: 40 mA
